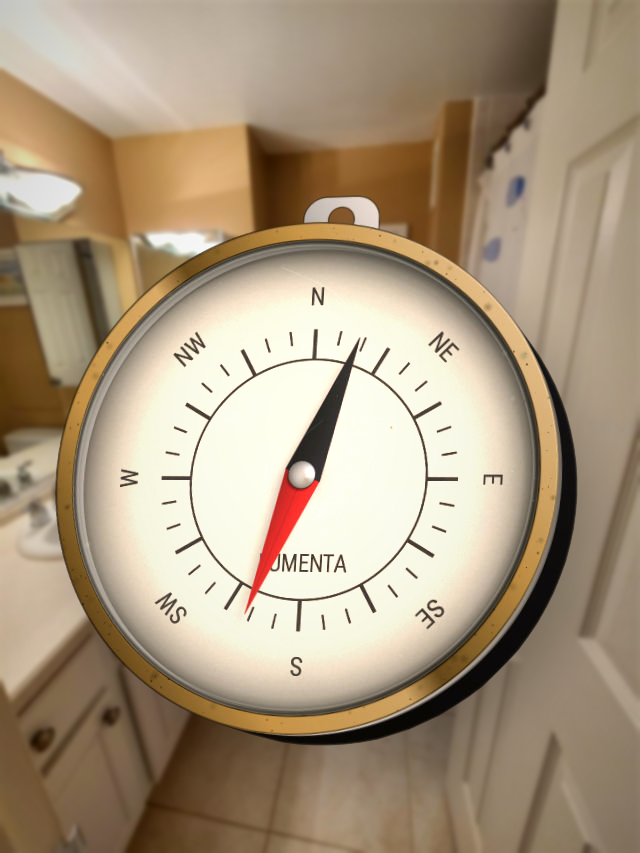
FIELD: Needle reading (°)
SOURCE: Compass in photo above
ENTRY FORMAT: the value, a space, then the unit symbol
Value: 200 °
